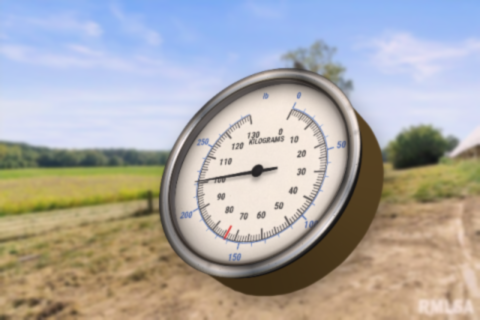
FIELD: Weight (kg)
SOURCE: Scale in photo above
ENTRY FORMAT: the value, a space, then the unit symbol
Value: 100 kg
